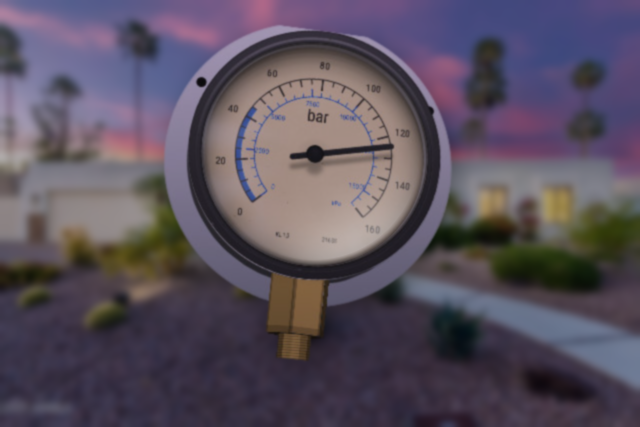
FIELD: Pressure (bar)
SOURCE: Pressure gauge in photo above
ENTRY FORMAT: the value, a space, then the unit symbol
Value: 125 bar
